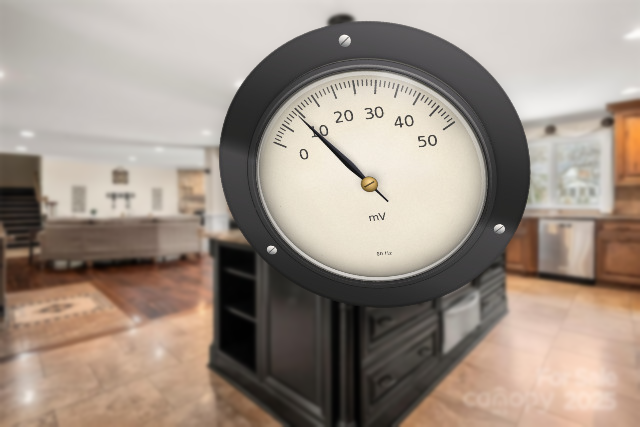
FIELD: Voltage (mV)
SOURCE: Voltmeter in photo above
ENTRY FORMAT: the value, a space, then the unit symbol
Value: 10 mV
